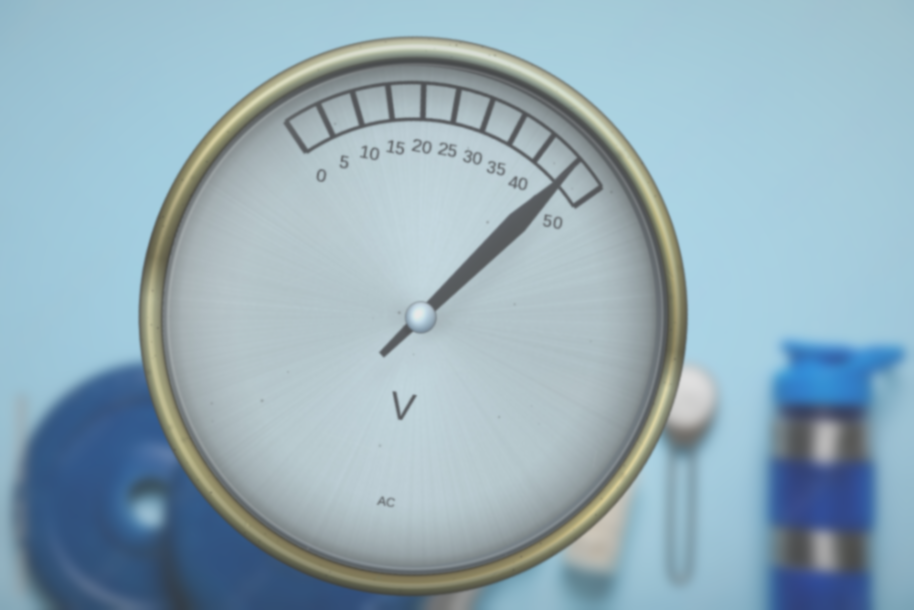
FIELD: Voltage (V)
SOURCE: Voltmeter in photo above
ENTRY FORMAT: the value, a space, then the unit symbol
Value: 45 V
